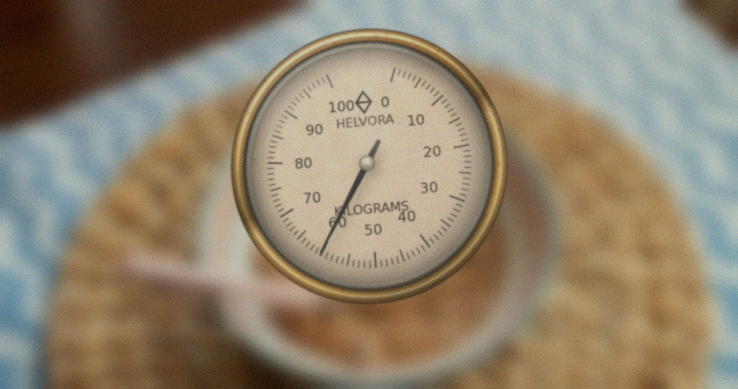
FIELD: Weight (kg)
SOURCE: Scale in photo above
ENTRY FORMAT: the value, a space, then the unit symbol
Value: 60 kg
